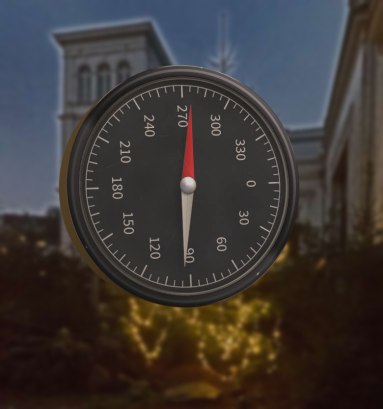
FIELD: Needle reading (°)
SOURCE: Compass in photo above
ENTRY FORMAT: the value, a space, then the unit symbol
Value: 275 °
